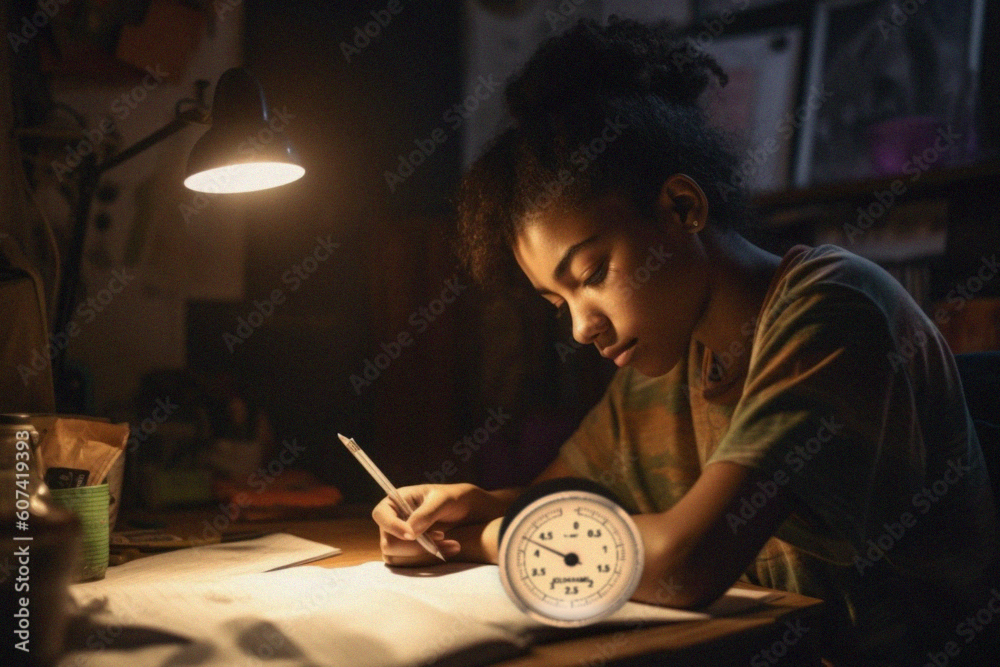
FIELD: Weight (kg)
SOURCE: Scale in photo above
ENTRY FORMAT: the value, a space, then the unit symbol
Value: 4.25 kg
